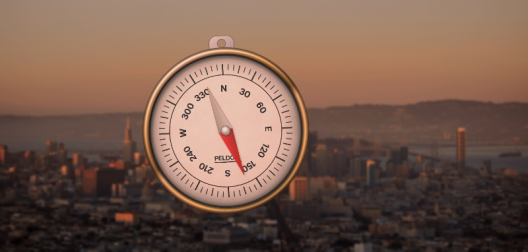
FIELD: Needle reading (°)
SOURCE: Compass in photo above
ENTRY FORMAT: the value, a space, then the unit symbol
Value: 160 °
